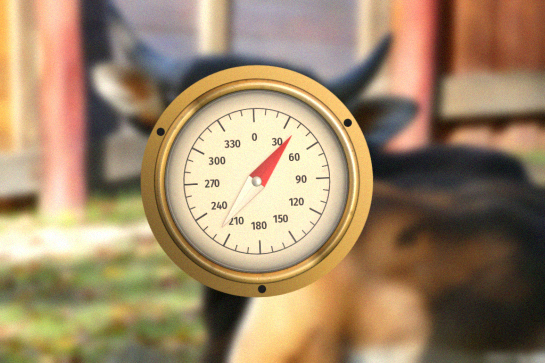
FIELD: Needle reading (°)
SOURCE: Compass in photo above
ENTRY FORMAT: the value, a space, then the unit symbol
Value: 40 °
